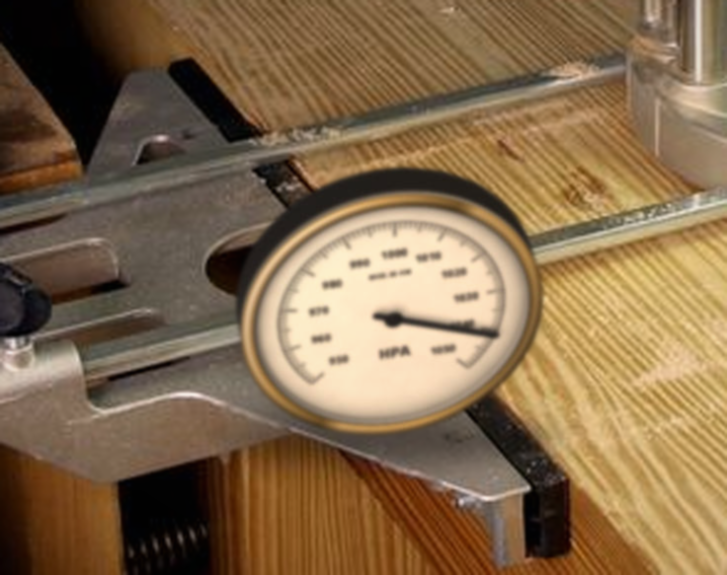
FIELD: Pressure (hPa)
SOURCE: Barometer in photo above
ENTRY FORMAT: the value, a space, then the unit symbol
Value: 1040 hPa
